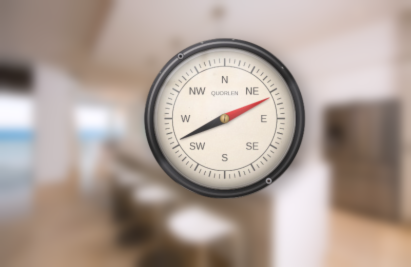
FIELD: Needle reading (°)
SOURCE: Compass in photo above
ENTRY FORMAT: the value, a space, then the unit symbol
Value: 65 °
